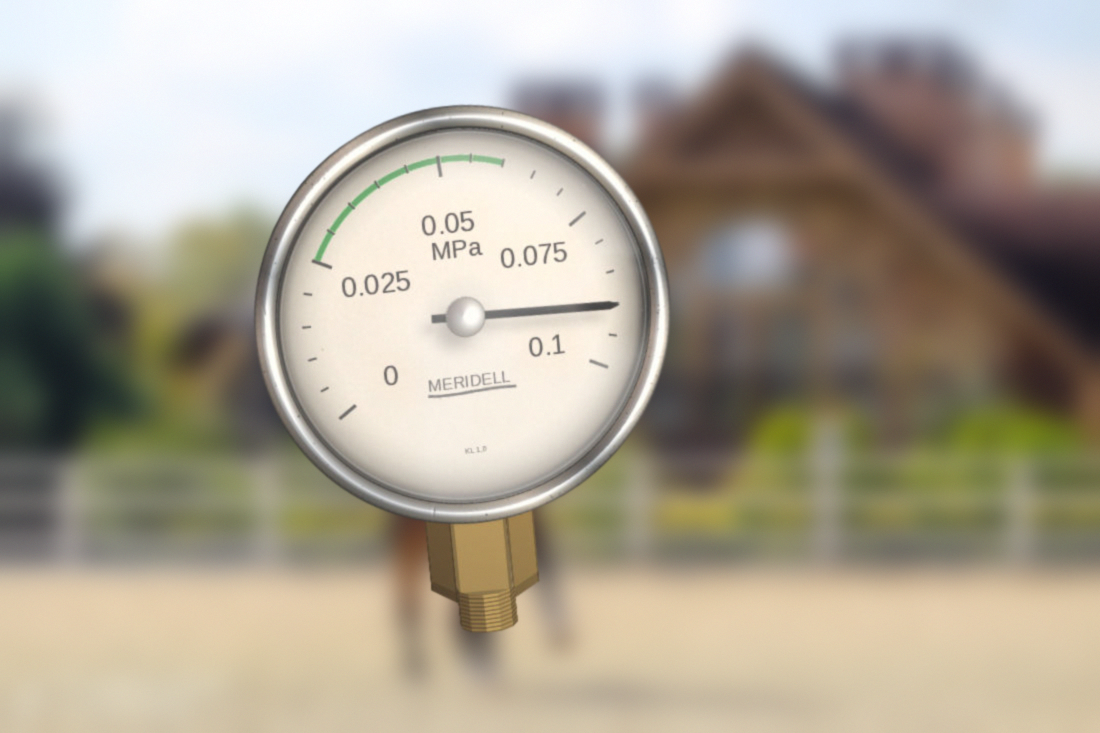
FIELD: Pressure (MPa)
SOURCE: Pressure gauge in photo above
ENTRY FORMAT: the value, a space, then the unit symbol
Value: 0.09 MPa
